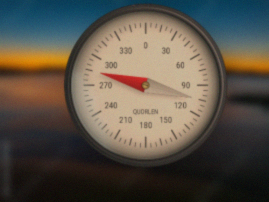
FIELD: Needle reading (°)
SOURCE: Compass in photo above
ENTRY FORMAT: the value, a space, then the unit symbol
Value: 285 °
